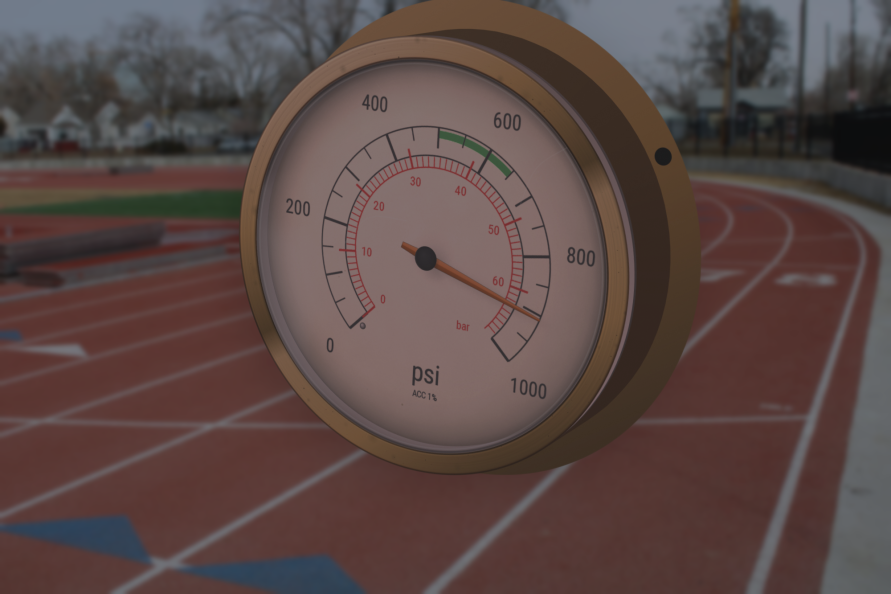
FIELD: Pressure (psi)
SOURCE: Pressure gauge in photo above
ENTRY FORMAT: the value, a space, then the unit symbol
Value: 900 psi
